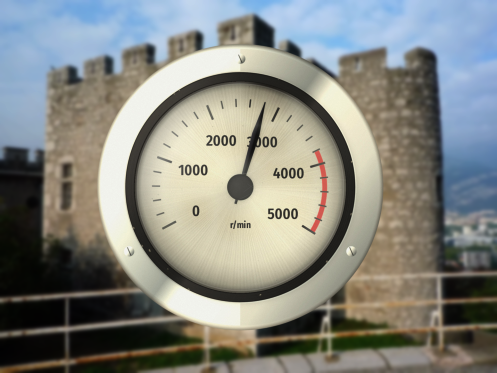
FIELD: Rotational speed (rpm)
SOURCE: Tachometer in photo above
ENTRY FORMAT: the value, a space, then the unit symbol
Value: 2800 rpm
